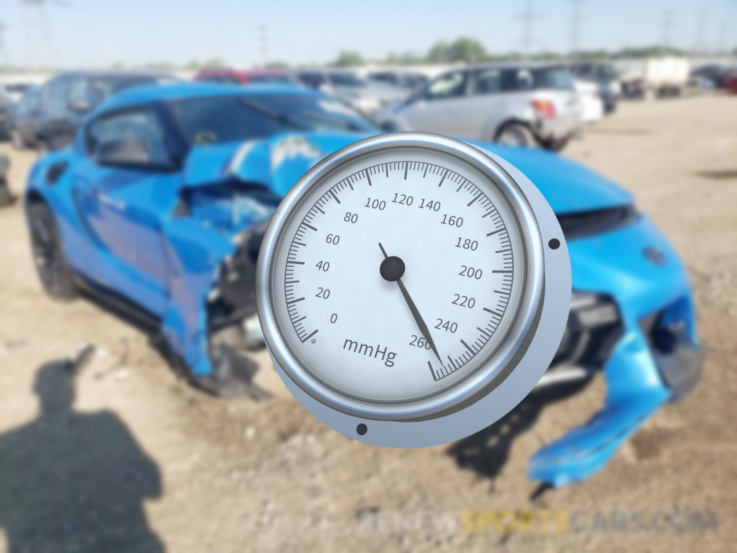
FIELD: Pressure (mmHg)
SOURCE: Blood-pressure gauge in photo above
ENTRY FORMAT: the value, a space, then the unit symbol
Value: 254 mmHg
